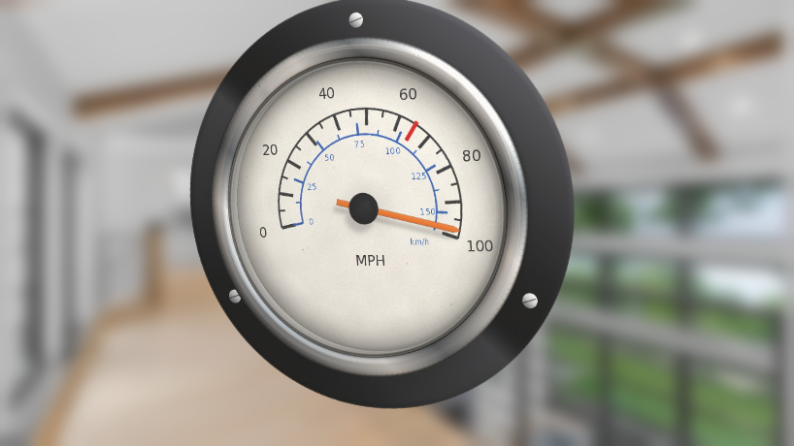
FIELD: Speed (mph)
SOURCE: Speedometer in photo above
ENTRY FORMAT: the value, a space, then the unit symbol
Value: 97.5 mph
